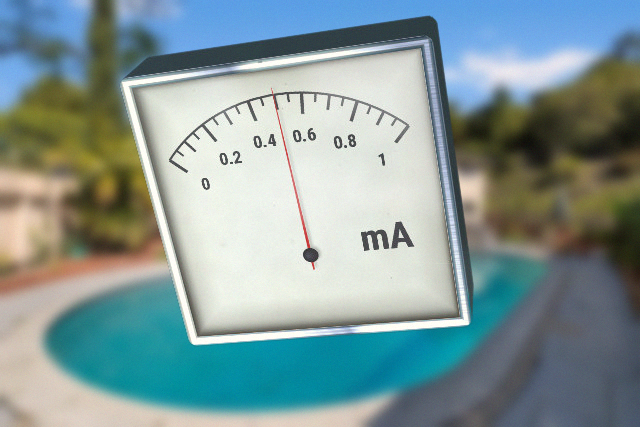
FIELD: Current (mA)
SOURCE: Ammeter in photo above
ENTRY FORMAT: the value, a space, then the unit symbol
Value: 0.5 mA
